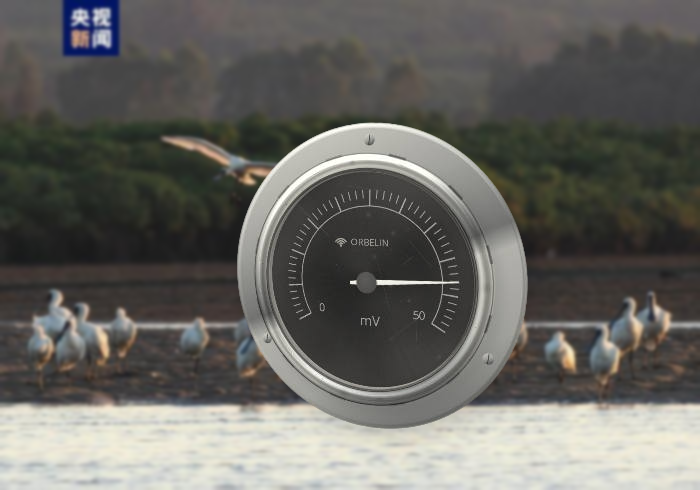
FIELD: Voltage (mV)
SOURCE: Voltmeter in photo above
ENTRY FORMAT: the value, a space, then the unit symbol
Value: 43 mV
